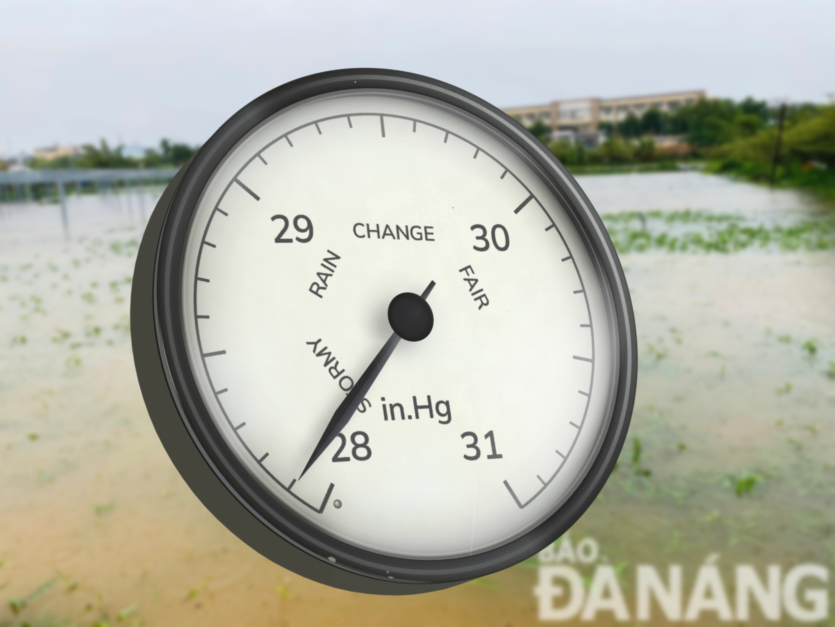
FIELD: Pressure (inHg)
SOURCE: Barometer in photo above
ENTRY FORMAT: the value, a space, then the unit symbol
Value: 28.1 inHg
